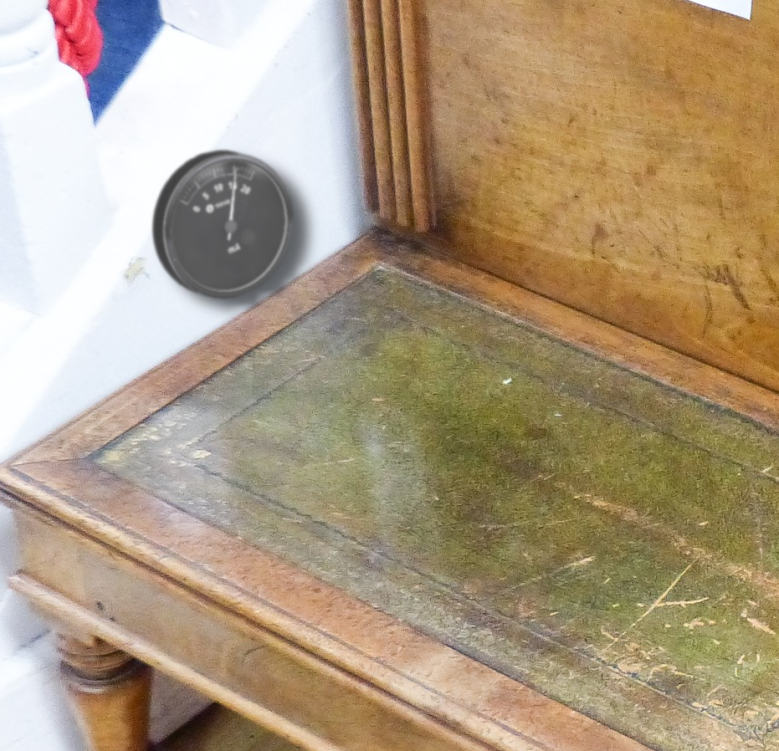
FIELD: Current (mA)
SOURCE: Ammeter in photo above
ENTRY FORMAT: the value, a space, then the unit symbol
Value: 15 mA
